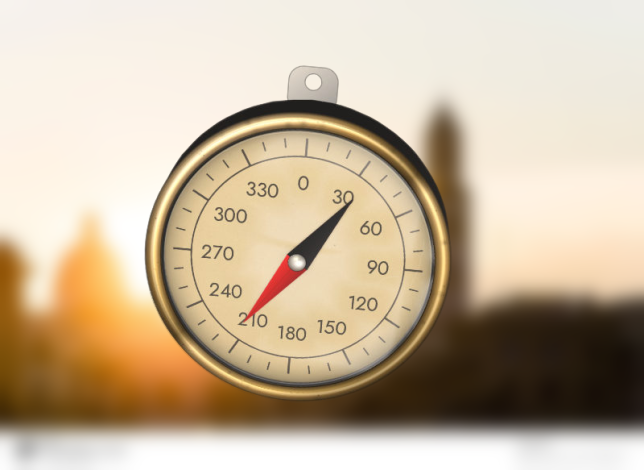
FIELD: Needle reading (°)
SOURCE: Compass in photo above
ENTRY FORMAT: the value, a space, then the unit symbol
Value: 215 °
